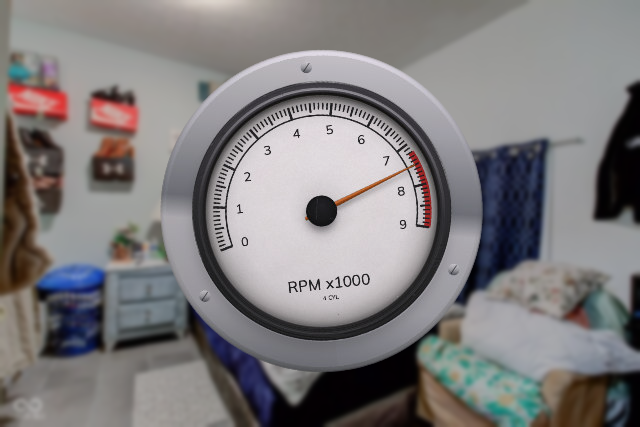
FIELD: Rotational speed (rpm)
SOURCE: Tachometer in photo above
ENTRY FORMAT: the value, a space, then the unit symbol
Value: 7500 rpm
